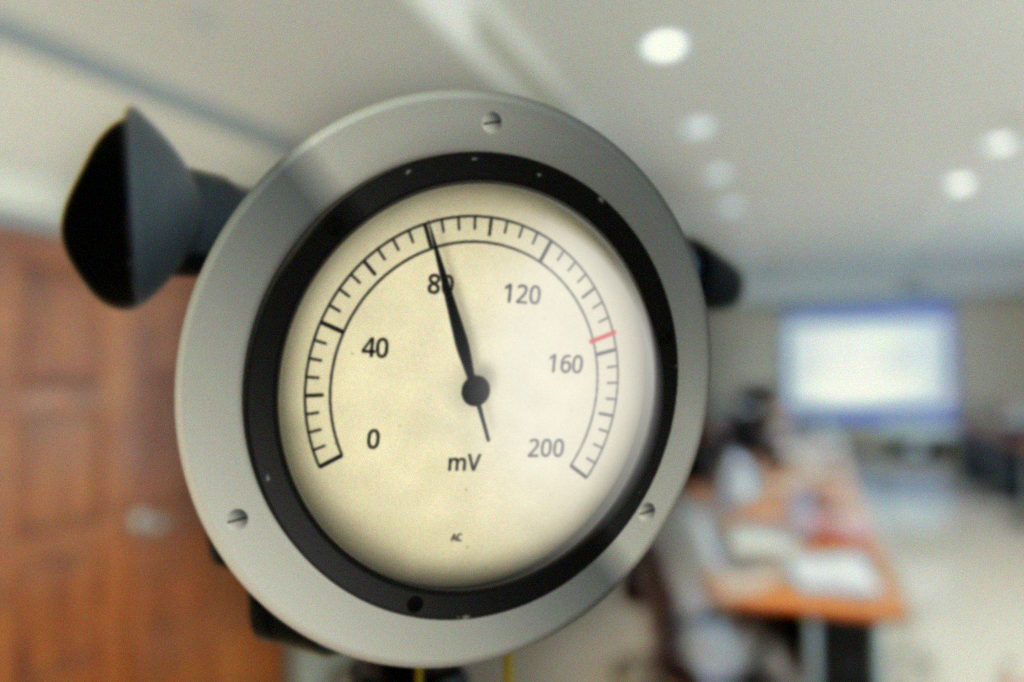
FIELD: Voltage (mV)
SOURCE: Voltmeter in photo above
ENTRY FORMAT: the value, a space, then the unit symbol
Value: 80 mV
